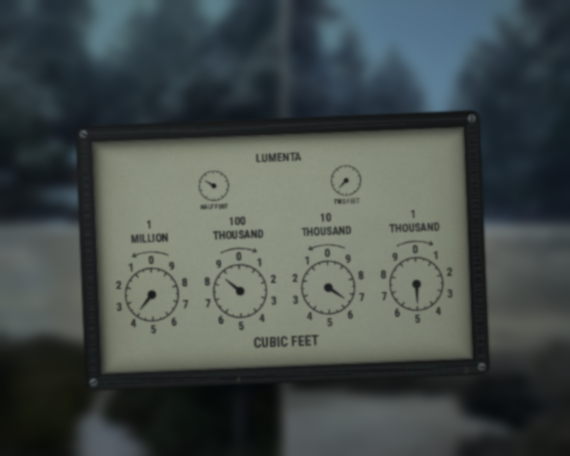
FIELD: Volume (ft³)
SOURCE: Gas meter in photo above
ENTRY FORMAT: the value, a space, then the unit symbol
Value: 386500 ft³
